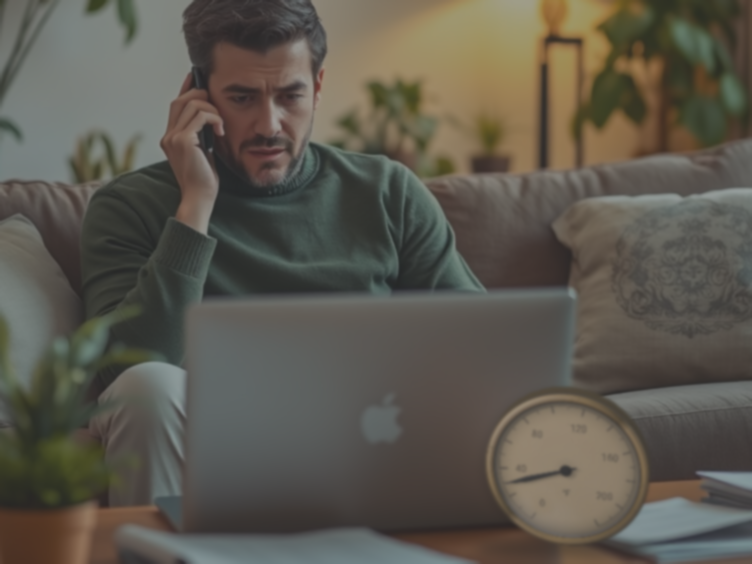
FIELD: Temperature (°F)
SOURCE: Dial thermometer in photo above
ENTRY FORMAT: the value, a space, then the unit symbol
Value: 30 °F
